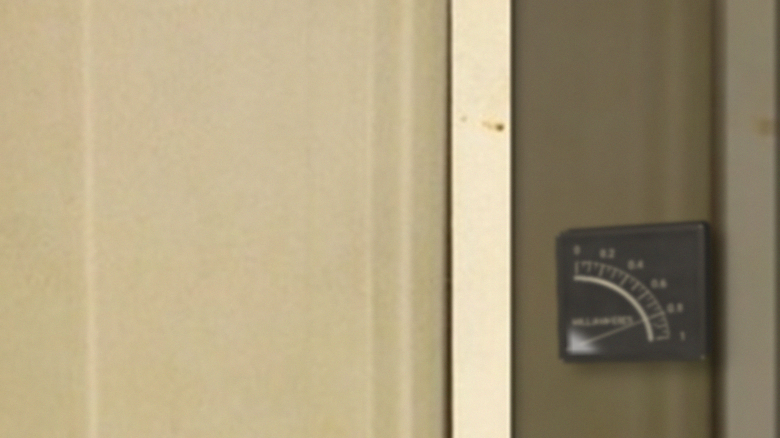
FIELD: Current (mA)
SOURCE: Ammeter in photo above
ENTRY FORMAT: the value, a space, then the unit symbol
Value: 0.8 mA
